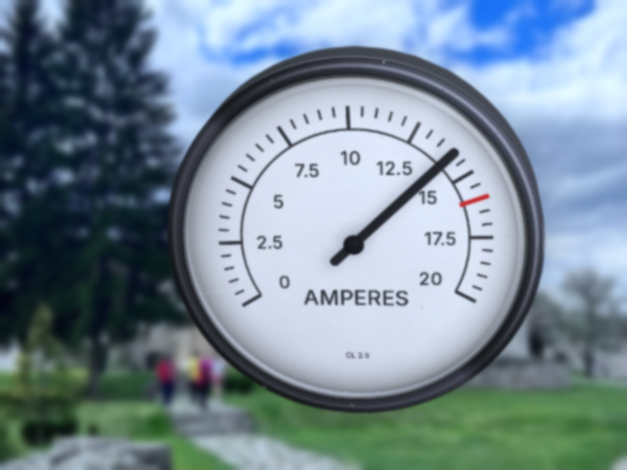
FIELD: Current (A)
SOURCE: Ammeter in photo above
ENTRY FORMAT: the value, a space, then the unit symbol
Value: 14 A
